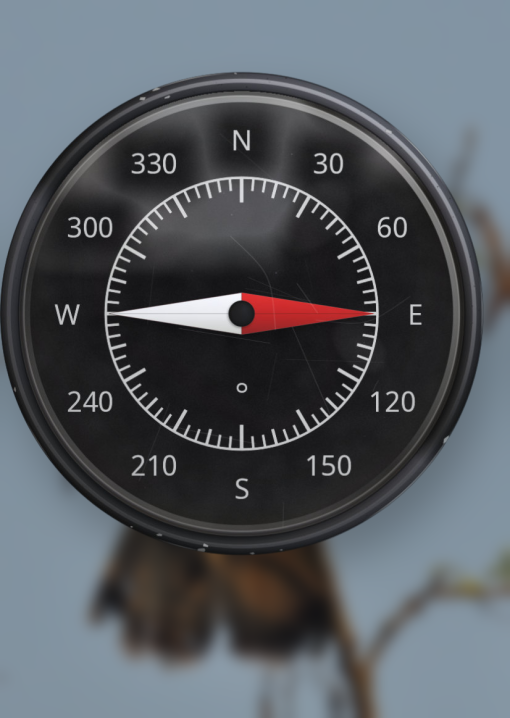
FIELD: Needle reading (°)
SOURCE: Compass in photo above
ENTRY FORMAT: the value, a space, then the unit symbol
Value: 90 °
